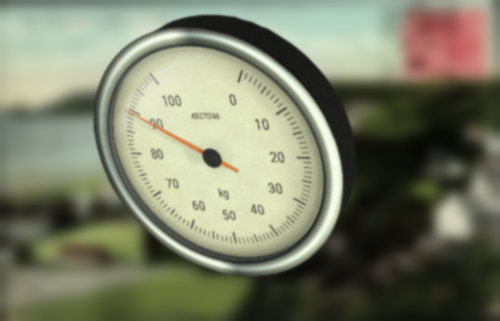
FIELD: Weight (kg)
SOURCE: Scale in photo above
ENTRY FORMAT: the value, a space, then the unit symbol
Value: 90 kg
